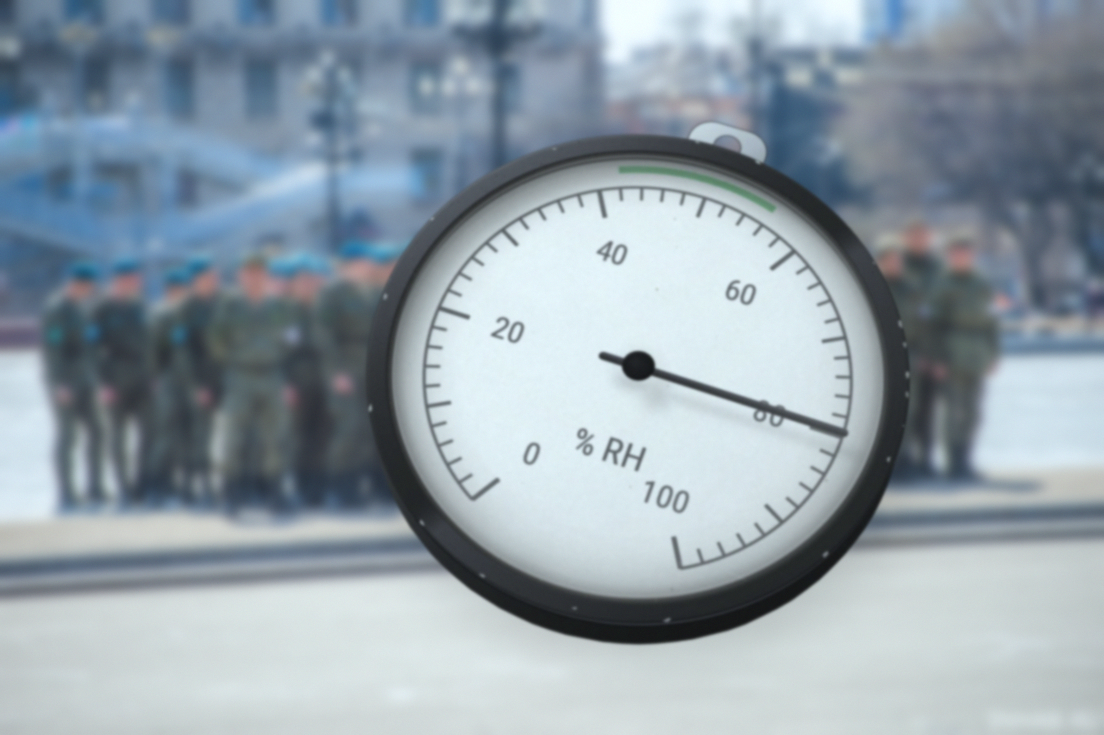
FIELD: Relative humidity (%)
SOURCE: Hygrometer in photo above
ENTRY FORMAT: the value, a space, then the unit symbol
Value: 80 %
